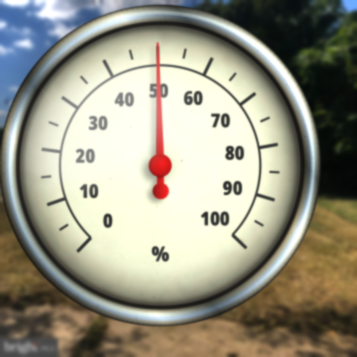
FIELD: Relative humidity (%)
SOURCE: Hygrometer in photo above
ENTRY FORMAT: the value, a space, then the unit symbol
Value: 50 %
